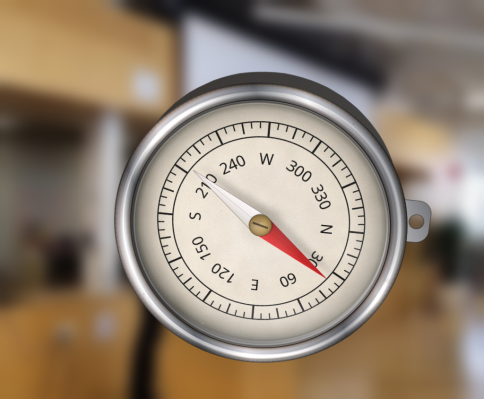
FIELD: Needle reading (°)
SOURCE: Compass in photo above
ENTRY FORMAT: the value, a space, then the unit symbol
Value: 35 °
